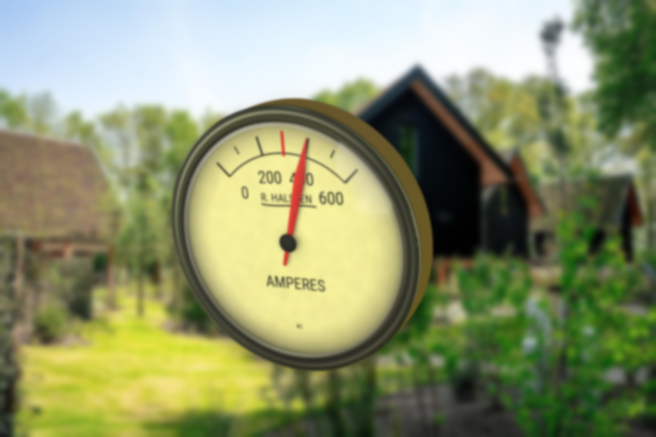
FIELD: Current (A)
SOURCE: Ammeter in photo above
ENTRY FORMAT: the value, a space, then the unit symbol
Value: 400 A
